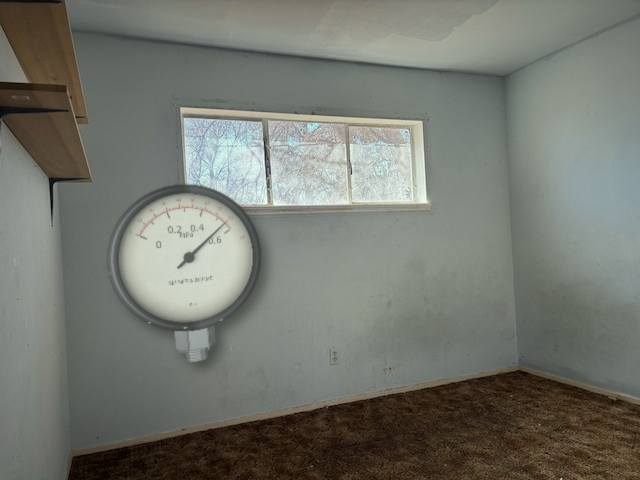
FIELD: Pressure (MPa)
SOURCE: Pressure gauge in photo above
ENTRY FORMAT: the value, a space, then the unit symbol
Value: 0.55 MPa
